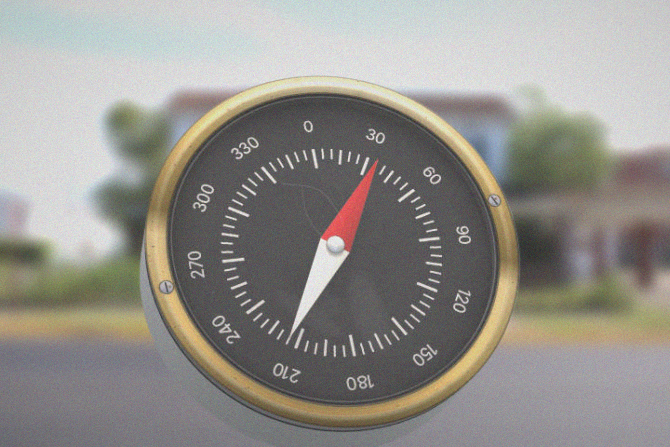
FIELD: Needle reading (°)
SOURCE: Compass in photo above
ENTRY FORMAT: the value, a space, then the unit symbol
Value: 35 °
